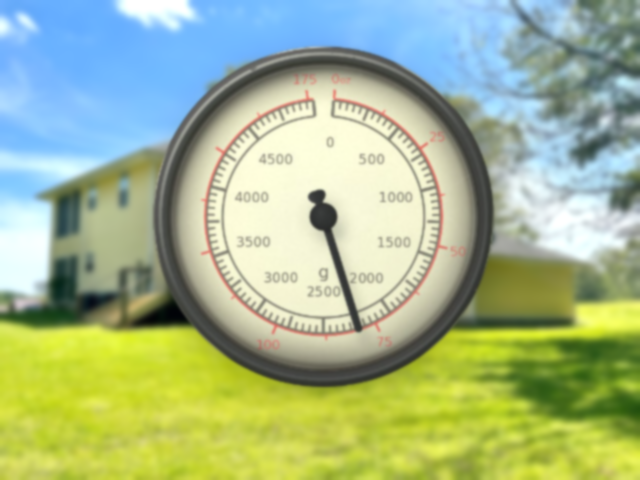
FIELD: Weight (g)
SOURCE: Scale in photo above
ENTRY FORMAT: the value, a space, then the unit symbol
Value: 2250 g
